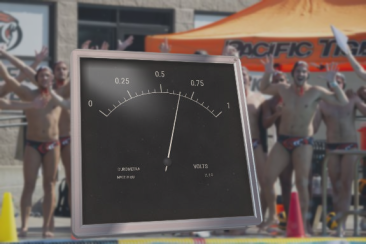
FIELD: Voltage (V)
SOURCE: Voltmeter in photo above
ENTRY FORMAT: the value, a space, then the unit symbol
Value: 0.65 V
